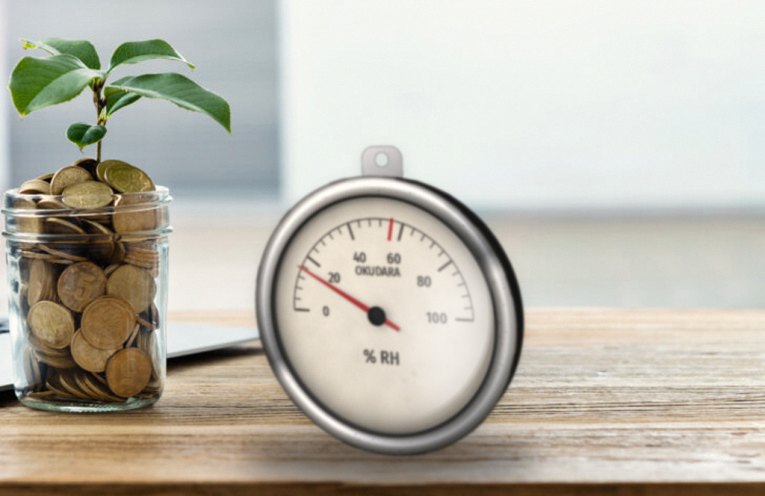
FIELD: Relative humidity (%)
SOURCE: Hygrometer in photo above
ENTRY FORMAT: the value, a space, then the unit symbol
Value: 16 %
